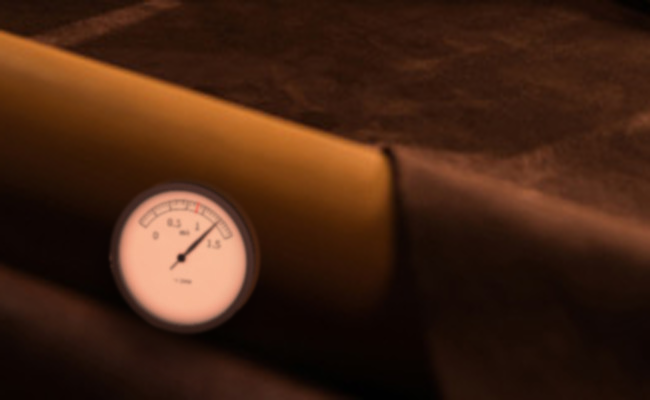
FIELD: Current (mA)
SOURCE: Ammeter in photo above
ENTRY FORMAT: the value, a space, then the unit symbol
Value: 1.25 mA
